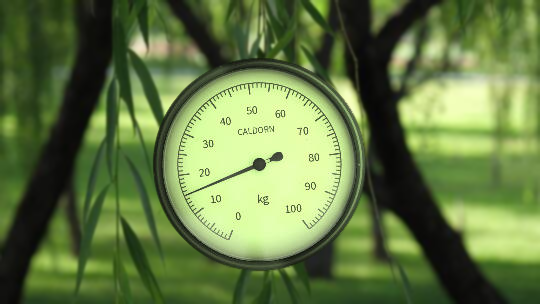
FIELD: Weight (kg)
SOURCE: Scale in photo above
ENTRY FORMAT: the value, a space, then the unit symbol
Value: 15 kg
